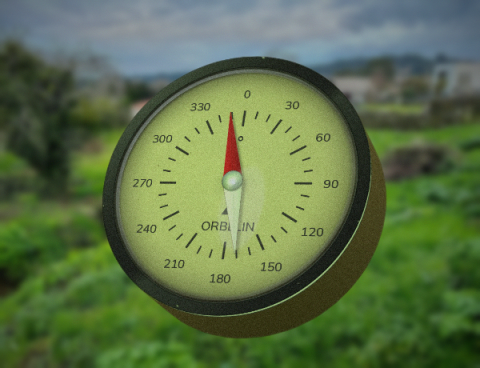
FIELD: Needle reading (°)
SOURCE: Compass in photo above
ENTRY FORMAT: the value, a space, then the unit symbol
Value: 350 °
